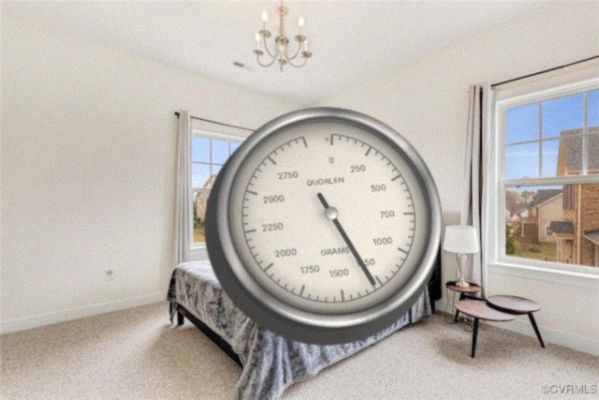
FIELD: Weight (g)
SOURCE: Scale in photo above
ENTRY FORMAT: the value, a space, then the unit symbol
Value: 1300 g
